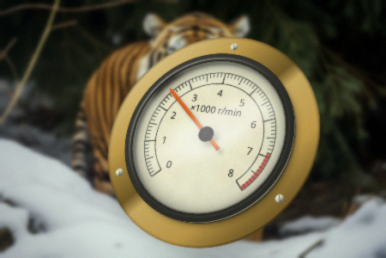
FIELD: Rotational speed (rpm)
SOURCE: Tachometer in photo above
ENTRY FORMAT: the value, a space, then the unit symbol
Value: 2500 rpm
